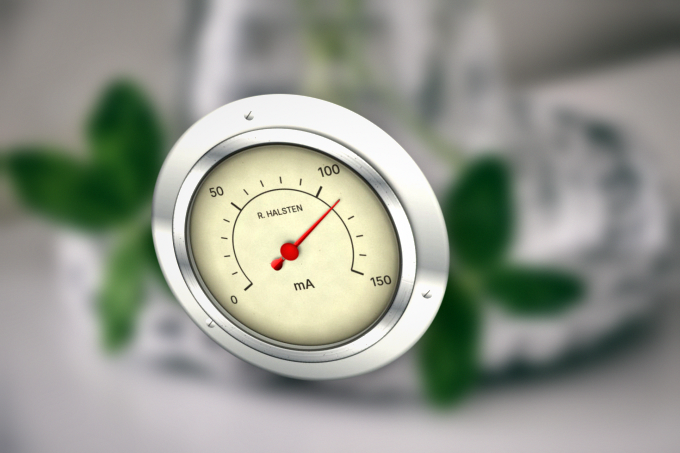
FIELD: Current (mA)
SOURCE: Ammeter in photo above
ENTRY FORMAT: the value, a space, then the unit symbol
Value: 110 mA
